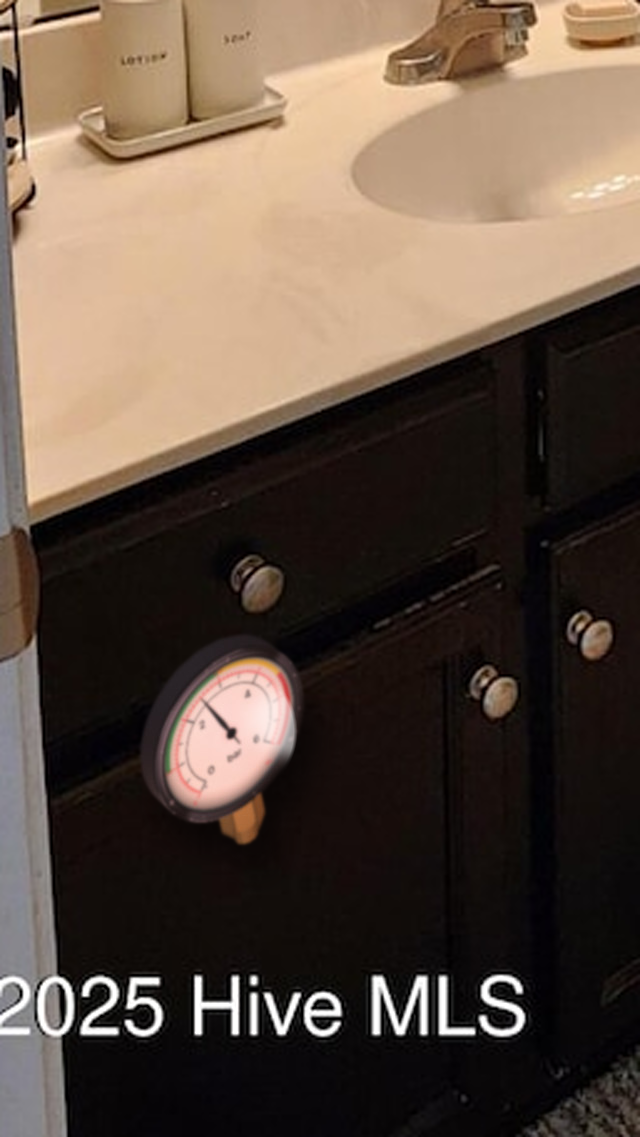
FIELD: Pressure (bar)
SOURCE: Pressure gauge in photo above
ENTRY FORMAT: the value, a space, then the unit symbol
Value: 2.5 bar
